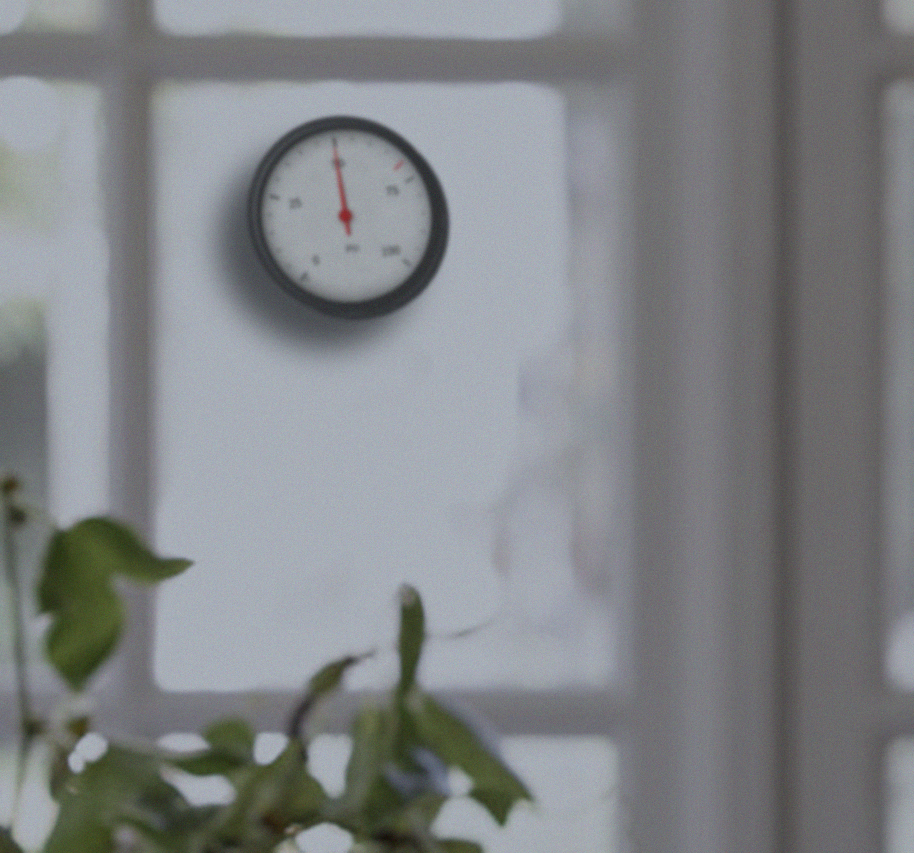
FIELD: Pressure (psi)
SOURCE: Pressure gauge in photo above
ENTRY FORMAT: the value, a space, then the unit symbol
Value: 50 psi
